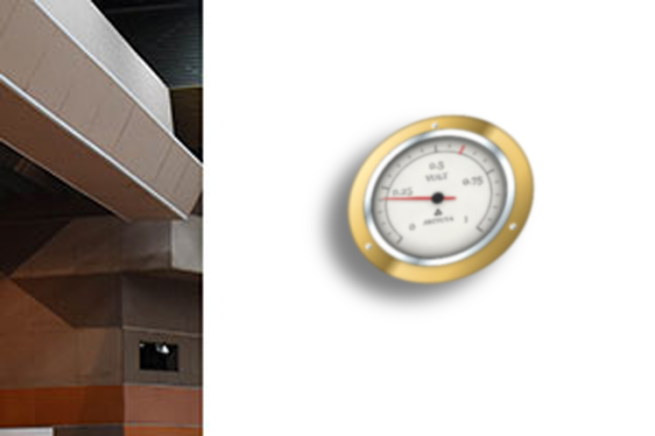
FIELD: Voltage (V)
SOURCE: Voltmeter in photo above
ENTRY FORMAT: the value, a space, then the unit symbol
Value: 0.2 V
